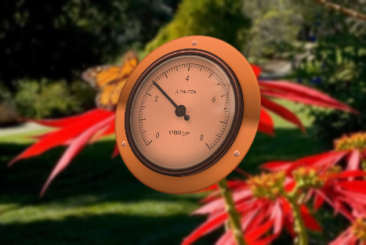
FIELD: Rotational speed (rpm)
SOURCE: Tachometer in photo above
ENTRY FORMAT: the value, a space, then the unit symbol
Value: 2500 rpm
